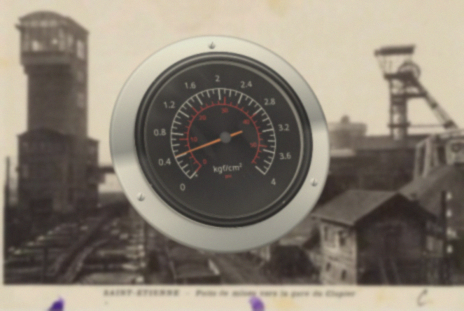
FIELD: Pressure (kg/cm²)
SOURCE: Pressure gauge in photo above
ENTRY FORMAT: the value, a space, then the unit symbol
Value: 0.4 kg/cm²
